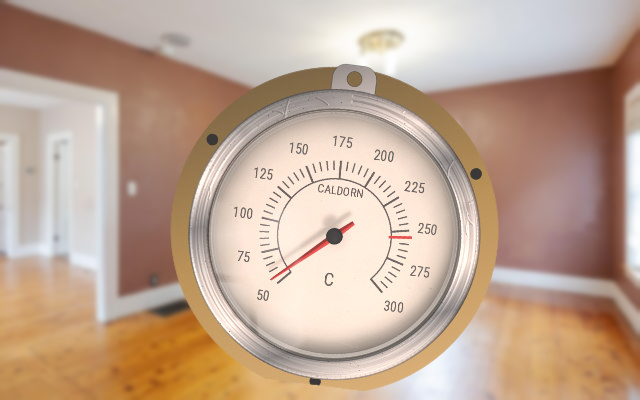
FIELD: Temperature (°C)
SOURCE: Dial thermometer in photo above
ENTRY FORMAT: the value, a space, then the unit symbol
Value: 55 °C
